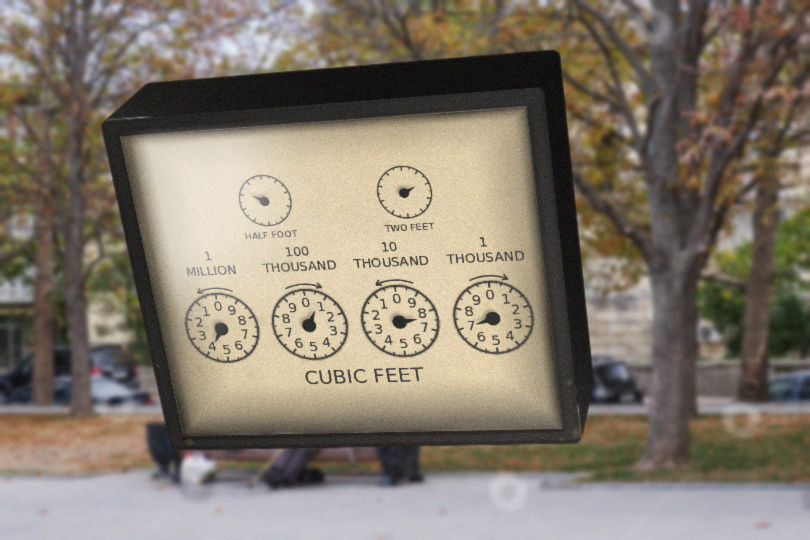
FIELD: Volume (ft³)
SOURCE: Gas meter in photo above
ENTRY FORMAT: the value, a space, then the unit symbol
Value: 407700 ft³
